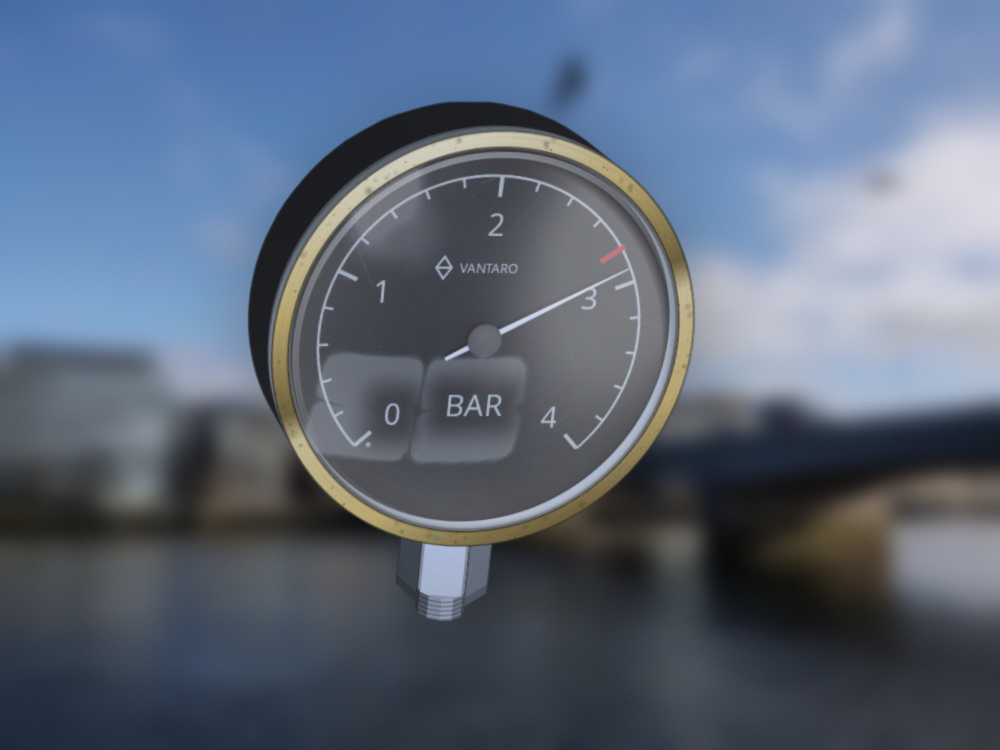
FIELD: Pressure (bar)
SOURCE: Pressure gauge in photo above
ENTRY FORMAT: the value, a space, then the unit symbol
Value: 2.9 bar
